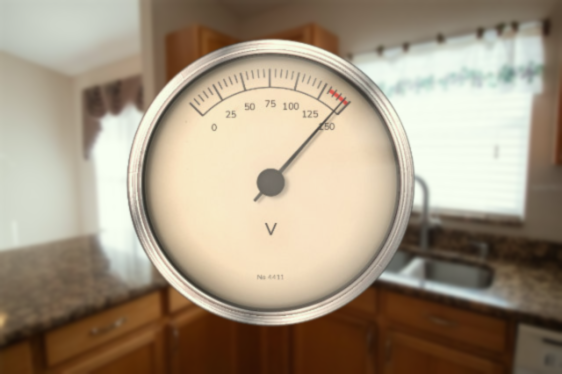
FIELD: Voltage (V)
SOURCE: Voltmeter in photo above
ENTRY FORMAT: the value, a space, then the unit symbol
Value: 145 V
